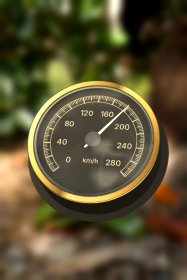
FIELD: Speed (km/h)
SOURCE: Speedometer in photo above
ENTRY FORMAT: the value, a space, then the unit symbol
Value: 180 km/h
